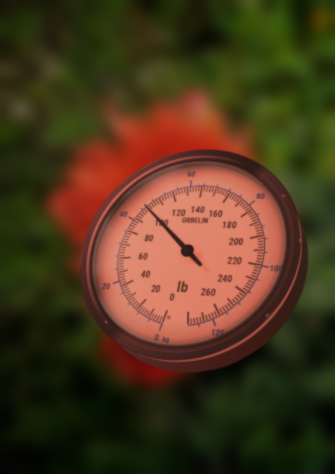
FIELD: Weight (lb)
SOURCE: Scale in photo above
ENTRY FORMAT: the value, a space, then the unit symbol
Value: 100 lb
